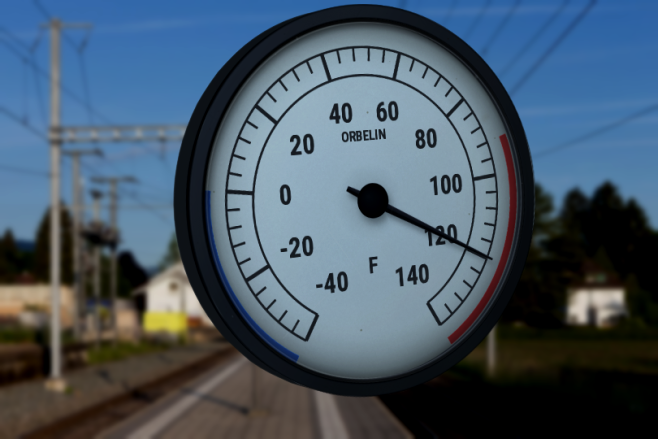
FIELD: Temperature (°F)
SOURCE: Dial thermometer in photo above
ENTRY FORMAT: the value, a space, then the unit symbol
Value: 120 °F
